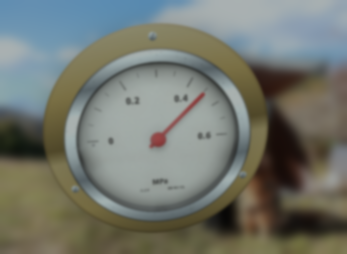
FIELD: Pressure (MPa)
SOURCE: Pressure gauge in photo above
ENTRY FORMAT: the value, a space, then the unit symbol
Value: 0.45 MPa
